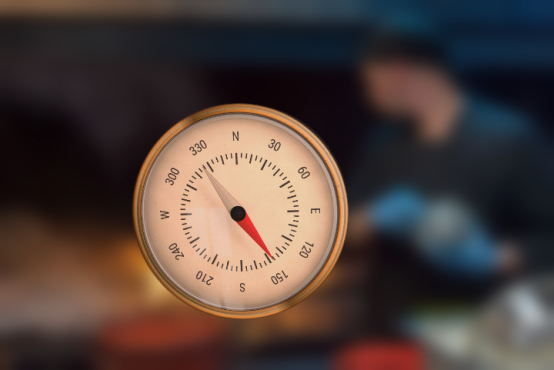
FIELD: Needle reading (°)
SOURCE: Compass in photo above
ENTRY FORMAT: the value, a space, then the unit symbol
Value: 145 °
